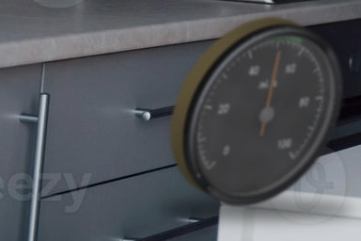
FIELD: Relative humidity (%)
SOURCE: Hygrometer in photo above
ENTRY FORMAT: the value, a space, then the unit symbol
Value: 50 %
